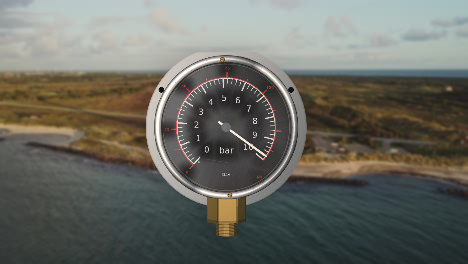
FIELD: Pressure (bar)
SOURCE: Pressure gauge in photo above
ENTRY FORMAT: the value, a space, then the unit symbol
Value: 9.8 bar
